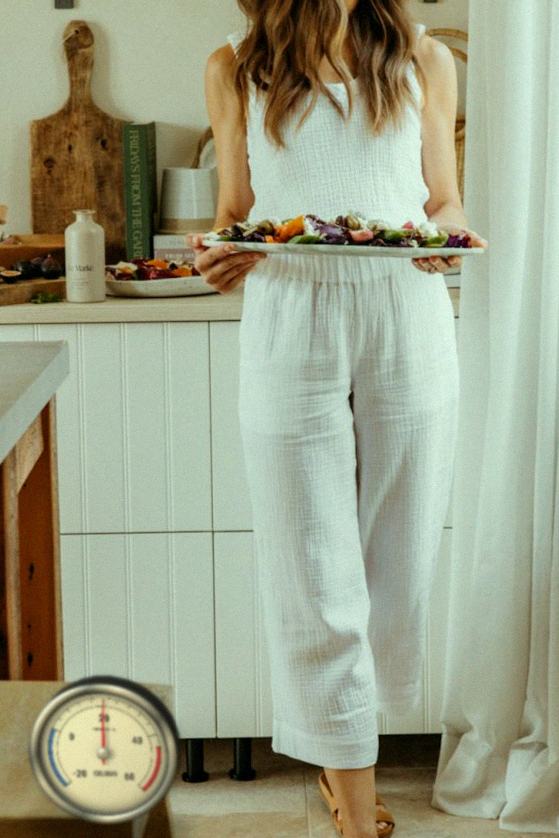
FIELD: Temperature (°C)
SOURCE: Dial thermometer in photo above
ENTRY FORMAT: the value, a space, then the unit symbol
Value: 20 °C
